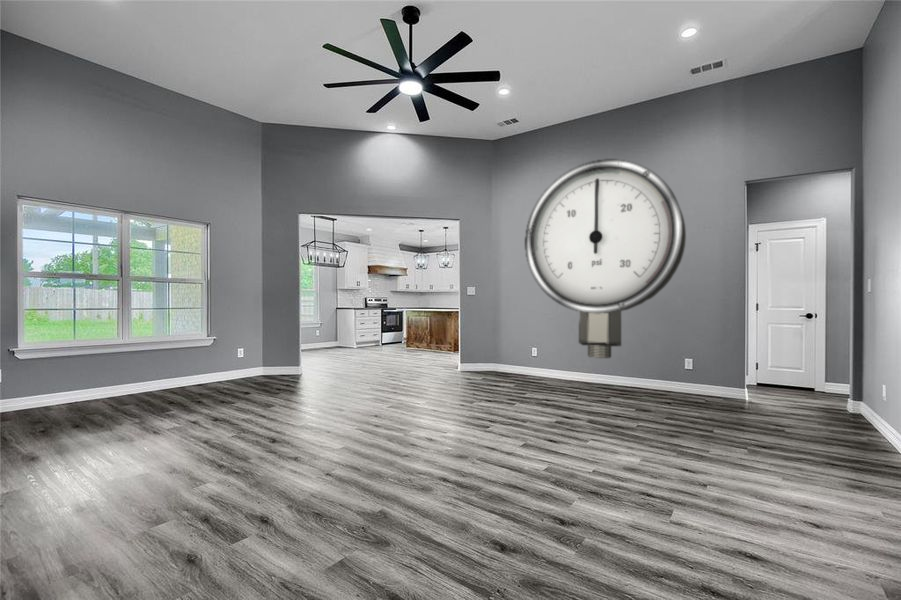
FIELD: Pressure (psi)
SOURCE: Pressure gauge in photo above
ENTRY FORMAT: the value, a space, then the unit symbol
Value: 15 psi
